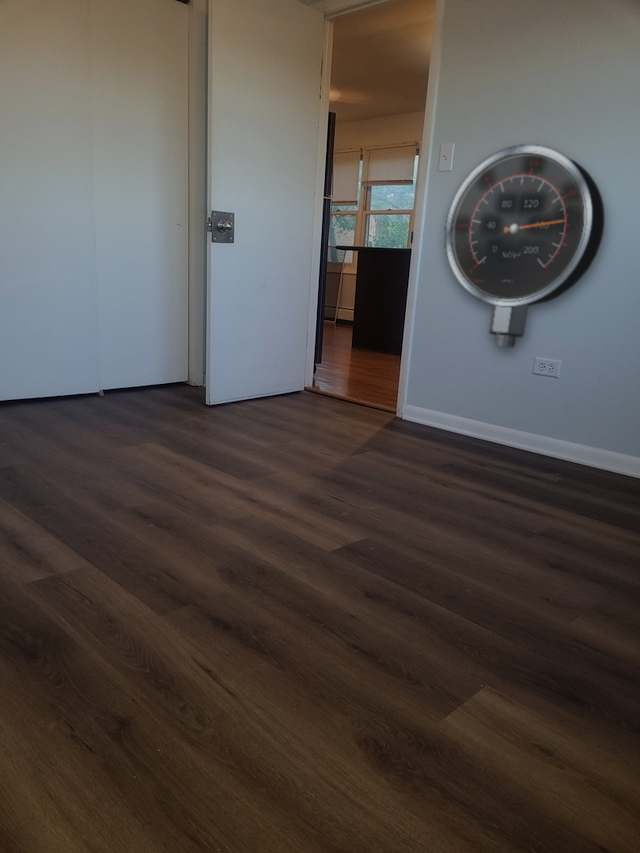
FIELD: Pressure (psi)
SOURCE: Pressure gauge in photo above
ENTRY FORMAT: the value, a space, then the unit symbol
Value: 160 psi
